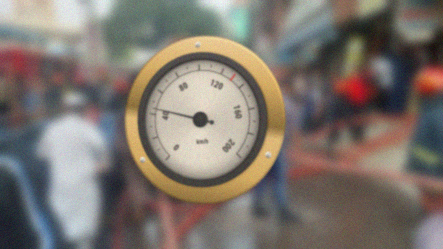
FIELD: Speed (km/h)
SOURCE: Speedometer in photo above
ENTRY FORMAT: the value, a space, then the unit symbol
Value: 45 km/h
